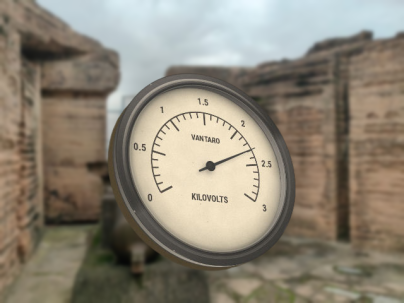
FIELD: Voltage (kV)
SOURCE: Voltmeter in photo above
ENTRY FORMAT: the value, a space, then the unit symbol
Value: 2.3 kV
